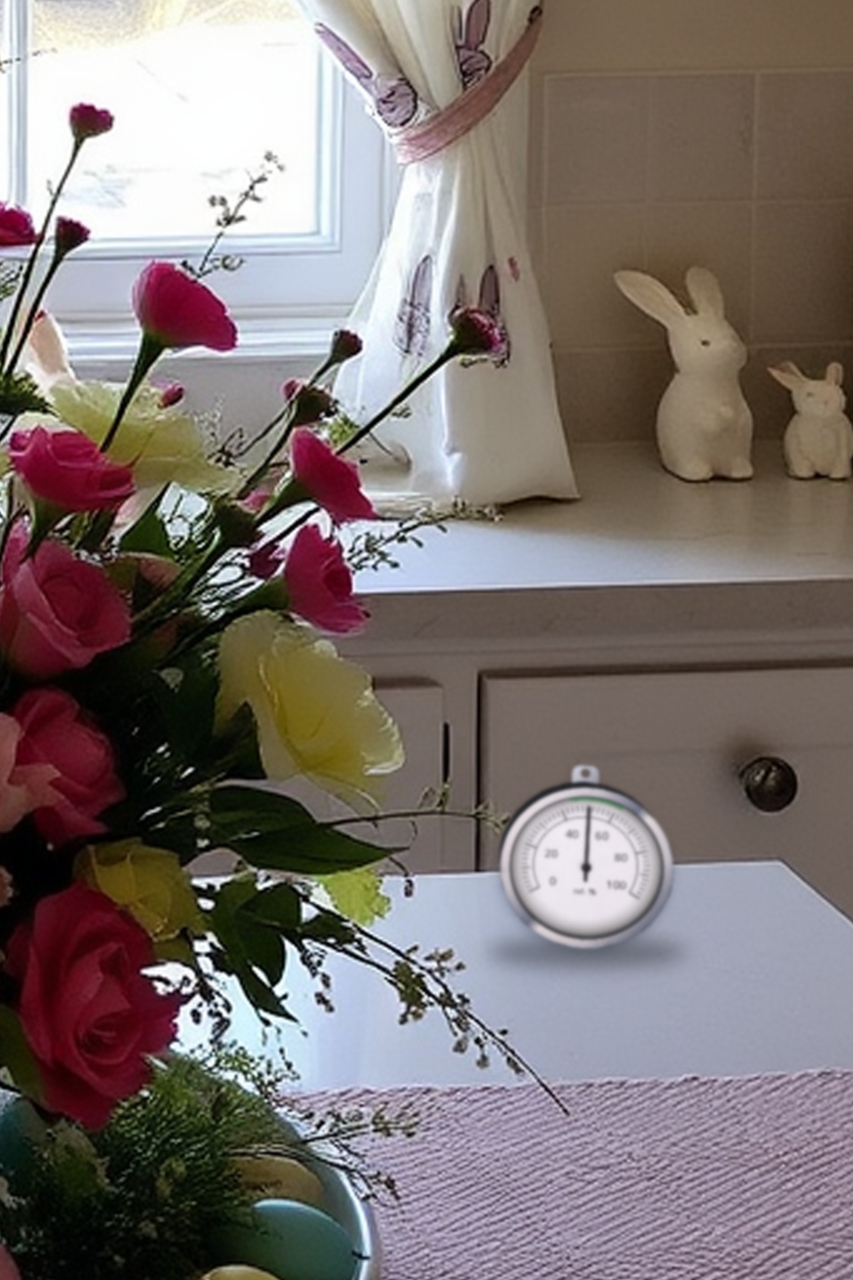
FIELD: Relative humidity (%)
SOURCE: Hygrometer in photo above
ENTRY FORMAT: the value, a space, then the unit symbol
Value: 50 %
